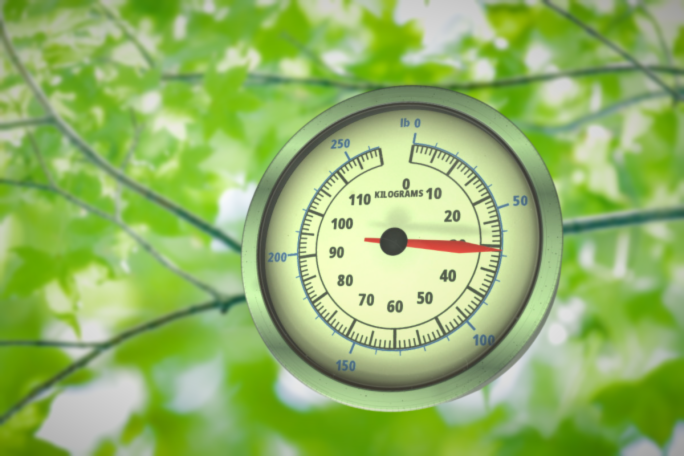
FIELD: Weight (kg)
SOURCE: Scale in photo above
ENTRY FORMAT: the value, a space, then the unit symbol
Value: 31 kg
